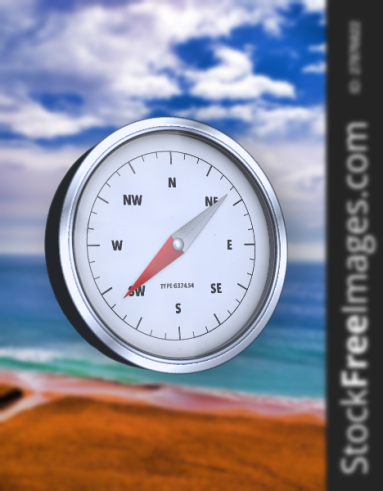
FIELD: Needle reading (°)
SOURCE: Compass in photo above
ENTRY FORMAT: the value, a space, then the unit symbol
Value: 230 °
